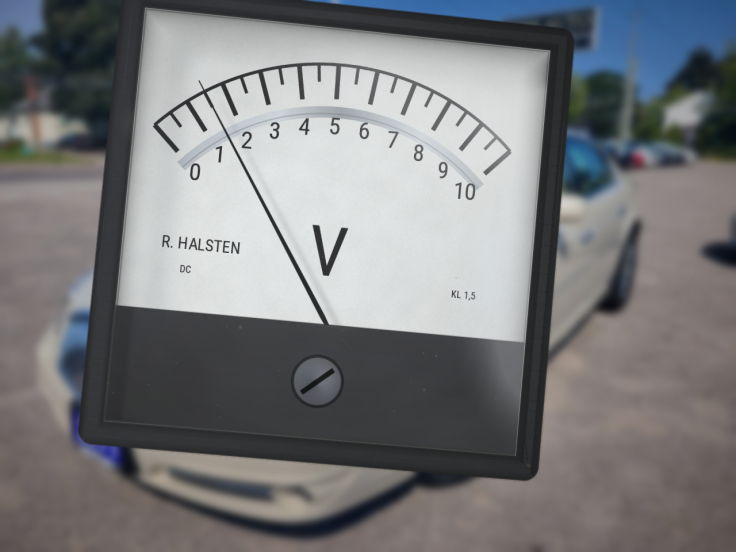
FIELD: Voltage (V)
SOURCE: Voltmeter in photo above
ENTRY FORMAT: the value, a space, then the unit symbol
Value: 1.5 V
